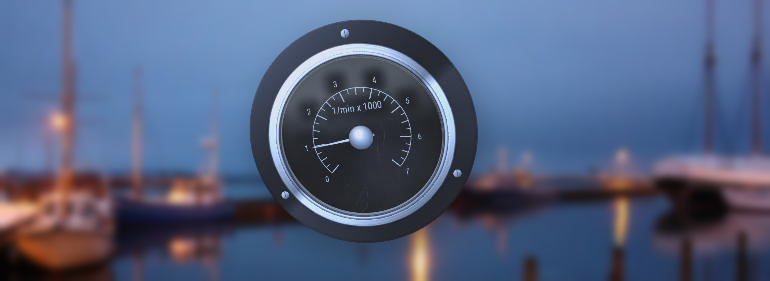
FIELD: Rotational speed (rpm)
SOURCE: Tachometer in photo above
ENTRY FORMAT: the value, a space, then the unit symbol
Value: 1000 rpm
